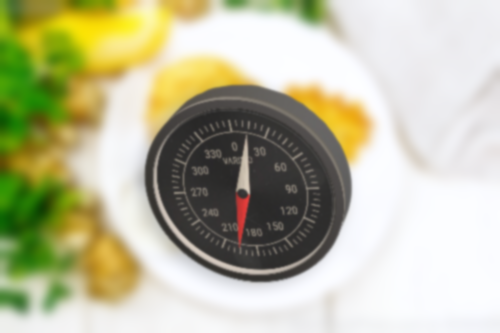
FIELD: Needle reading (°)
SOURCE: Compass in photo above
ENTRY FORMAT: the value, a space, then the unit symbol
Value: 195 °
